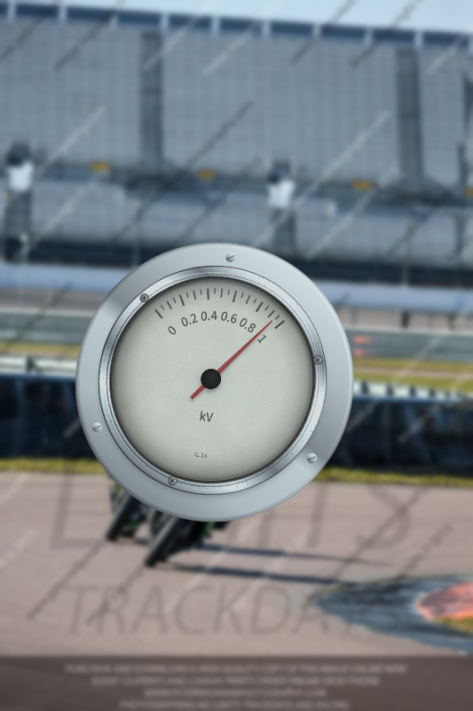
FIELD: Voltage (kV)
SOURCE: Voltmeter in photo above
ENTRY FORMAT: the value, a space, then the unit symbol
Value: 0.95 kV
